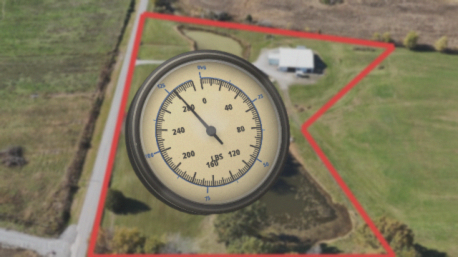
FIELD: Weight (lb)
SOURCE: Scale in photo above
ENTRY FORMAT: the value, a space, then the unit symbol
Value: 280 lb
